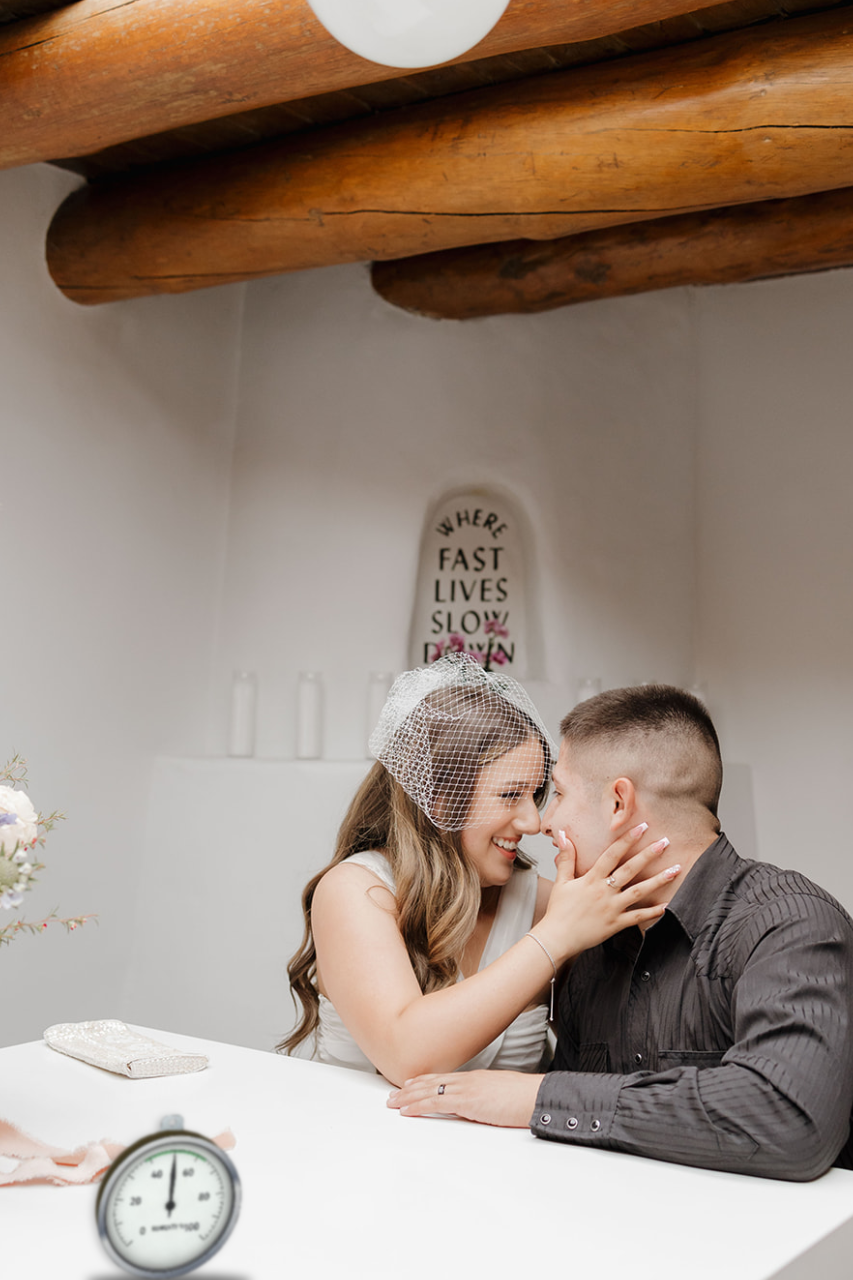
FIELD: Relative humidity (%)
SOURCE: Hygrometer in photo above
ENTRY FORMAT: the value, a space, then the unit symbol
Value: 50 %
